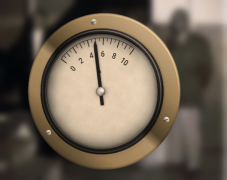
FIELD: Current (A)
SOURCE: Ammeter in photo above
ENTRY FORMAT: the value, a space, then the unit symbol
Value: 5 A
